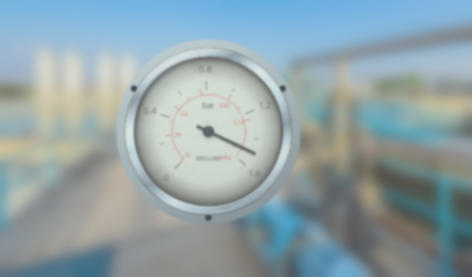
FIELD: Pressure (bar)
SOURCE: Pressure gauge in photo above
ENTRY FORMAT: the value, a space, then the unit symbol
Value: 1.5 bar
